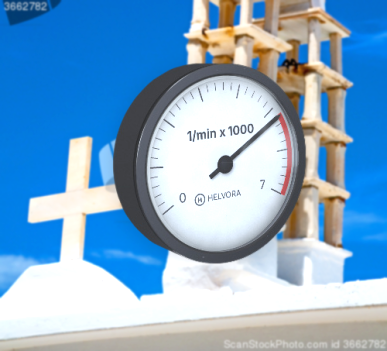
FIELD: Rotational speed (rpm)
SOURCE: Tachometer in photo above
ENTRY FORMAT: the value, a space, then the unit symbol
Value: 5200 rpm
